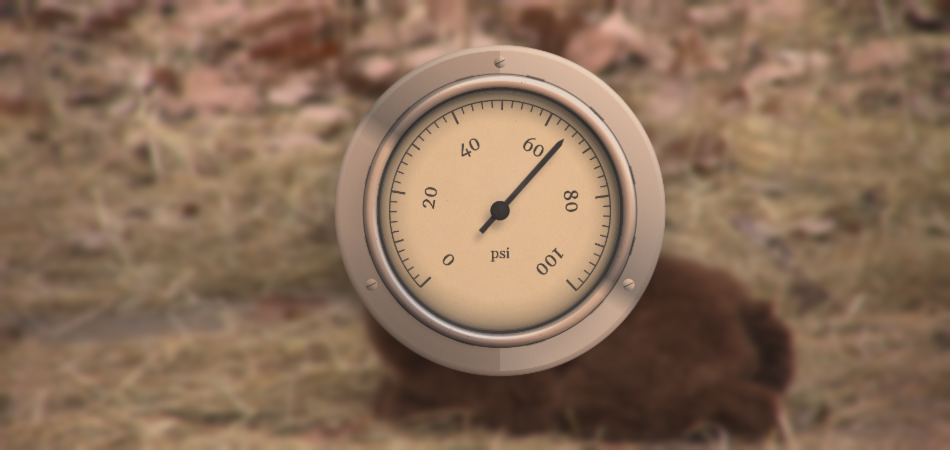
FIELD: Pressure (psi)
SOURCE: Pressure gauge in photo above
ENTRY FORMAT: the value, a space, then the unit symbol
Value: 65 psi
